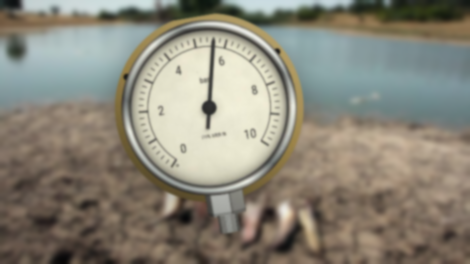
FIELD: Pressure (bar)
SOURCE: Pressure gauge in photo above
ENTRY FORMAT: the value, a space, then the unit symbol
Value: 5.6 bar
